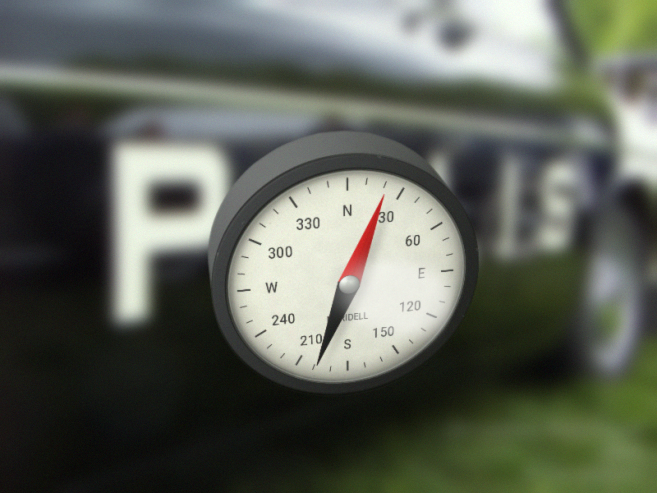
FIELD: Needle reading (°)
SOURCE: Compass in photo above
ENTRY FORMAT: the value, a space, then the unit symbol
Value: 20 °
